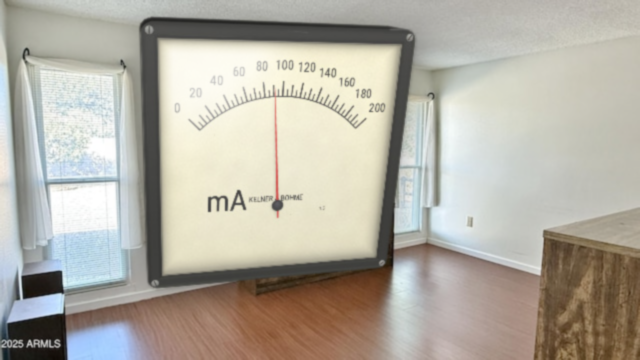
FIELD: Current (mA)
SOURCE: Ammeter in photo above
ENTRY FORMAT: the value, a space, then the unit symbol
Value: 90 mA
